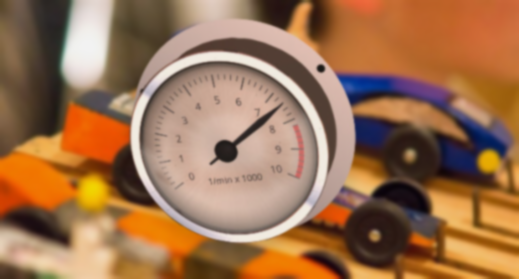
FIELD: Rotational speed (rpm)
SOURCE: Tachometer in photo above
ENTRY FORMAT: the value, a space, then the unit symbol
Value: 7400 rpm
